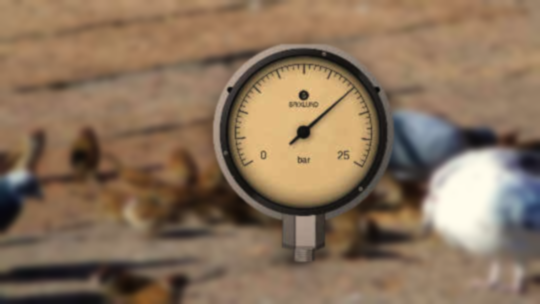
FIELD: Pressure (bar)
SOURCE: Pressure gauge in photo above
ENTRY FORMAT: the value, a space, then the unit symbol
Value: 17.5 bar
